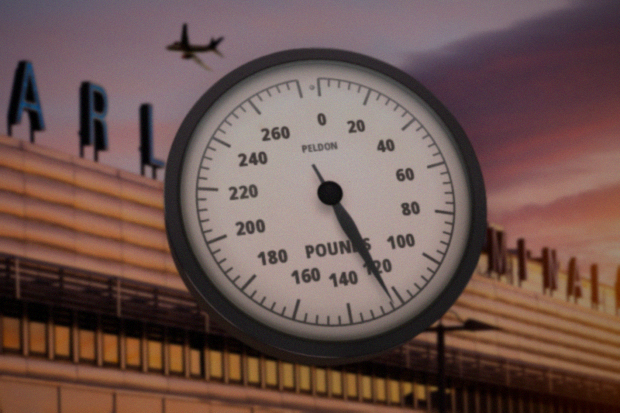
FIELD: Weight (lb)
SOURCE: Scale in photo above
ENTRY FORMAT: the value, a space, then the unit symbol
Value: 124 lb
